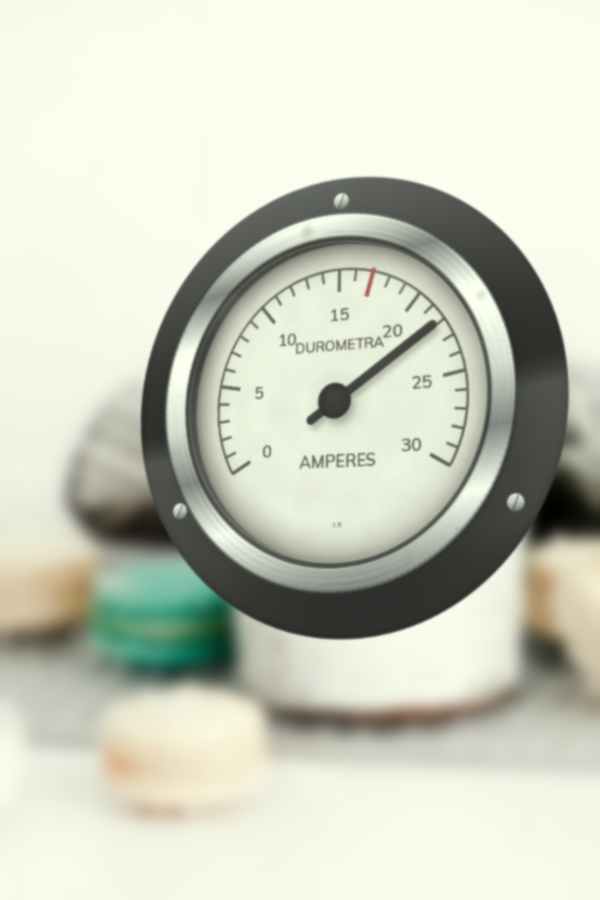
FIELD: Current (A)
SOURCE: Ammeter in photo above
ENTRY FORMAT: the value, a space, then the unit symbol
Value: 22 A
